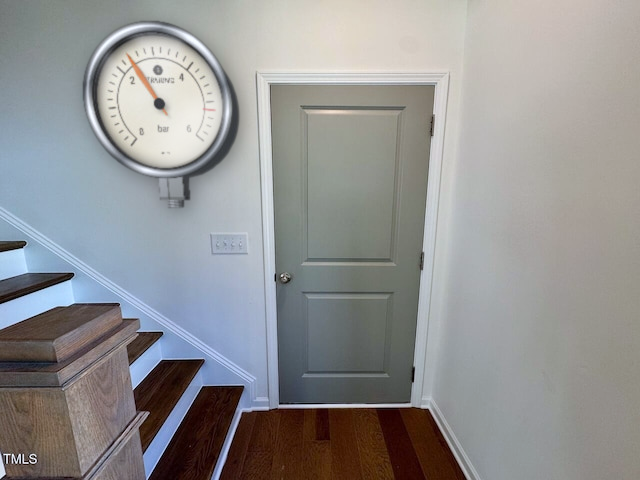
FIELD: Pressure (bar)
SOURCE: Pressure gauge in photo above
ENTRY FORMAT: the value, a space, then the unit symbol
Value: 2.4 bar
